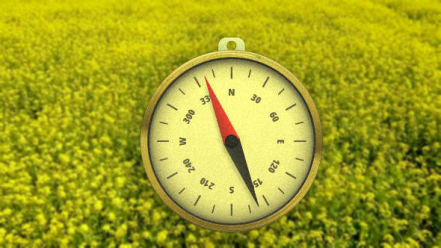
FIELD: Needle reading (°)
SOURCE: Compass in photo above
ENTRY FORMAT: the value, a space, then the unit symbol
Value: 337.5 °
